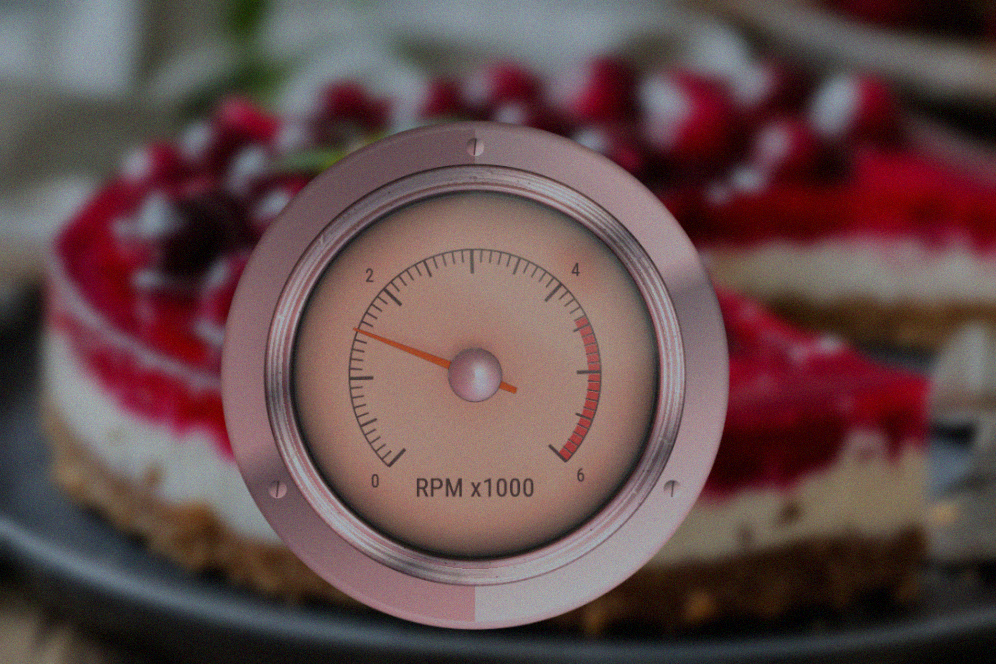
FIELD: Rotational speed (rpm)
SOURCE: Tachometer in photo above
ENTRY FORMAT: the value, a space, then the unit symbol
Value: 1500 rpm
